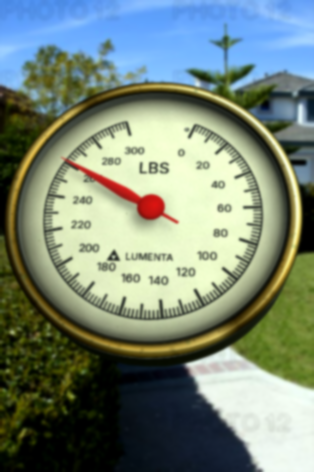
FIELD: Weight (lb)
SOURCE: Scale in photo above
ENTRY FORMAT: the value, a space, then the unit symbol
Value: 260 lb
